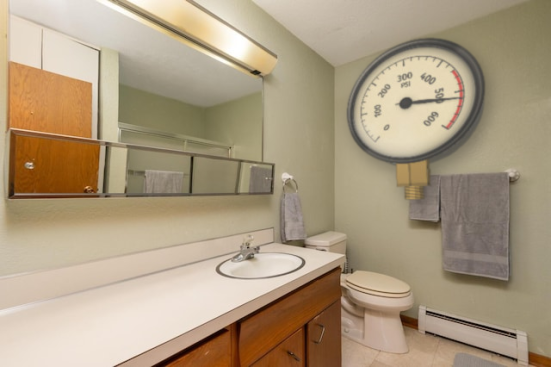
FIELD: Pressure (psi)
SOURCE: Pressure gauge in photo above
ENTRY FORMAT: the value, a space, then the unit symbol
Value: 520 psi
